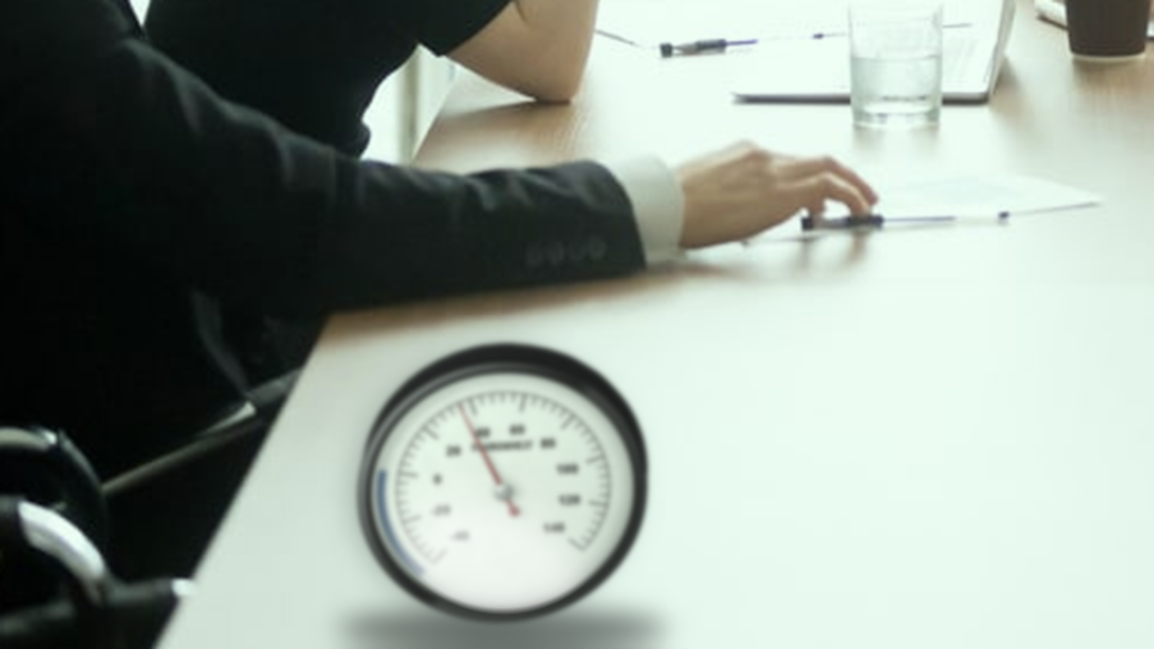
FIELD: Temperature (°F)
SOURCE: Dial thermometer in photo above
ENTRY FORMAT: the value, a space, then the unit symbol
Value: 36 °F
